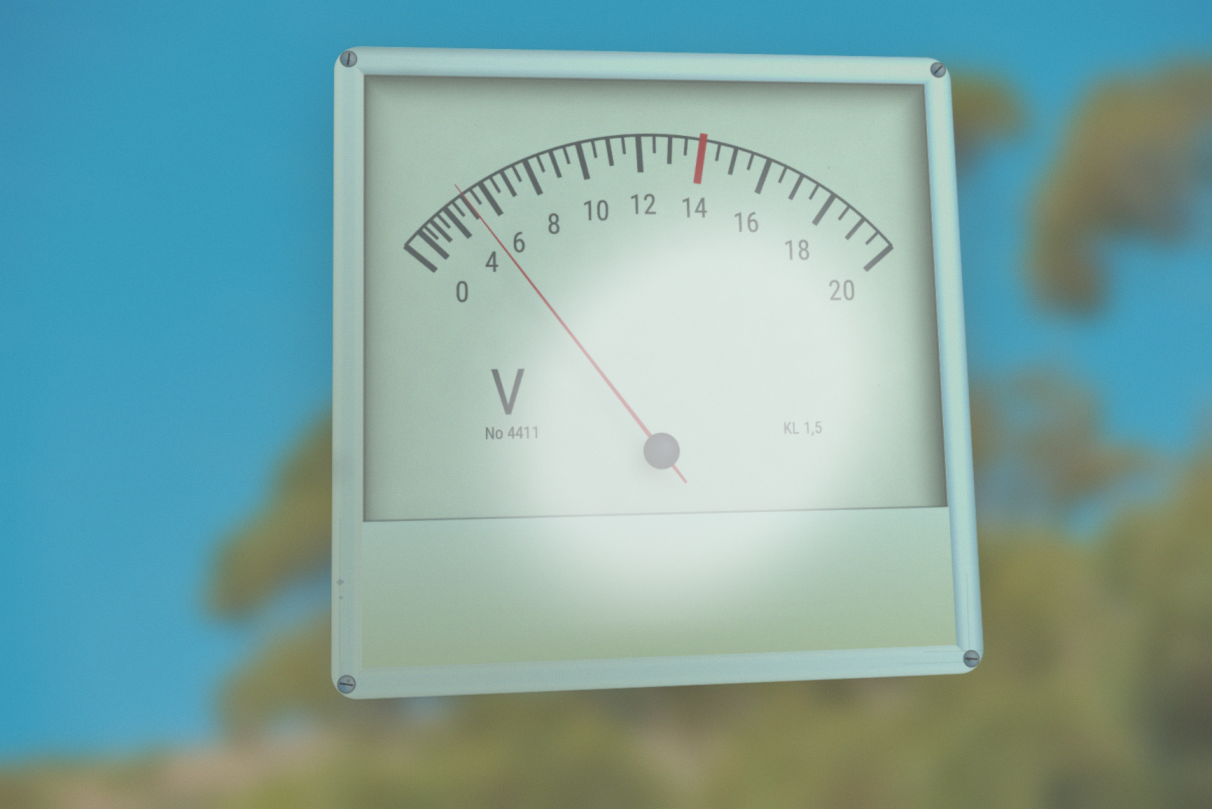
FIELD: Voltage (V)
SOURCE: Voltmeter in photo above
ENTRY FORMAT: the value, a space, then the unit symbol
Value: 5 V
